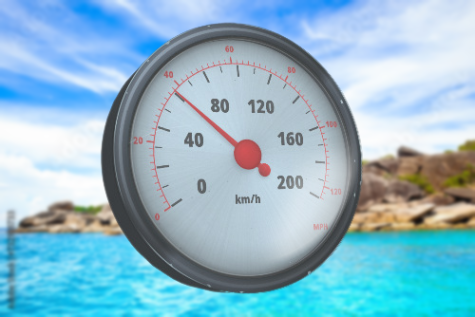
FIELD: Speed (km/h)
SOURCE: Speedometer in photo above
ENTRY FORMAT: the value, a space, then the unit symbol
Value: 60 km/h
